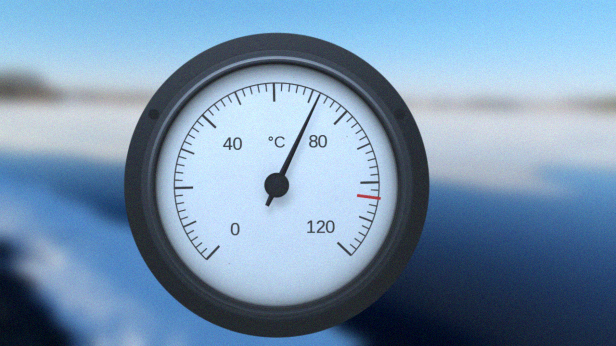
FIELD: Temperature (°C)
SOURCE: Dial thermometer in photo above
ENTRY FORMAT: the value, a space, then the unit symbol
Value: 72 °C
